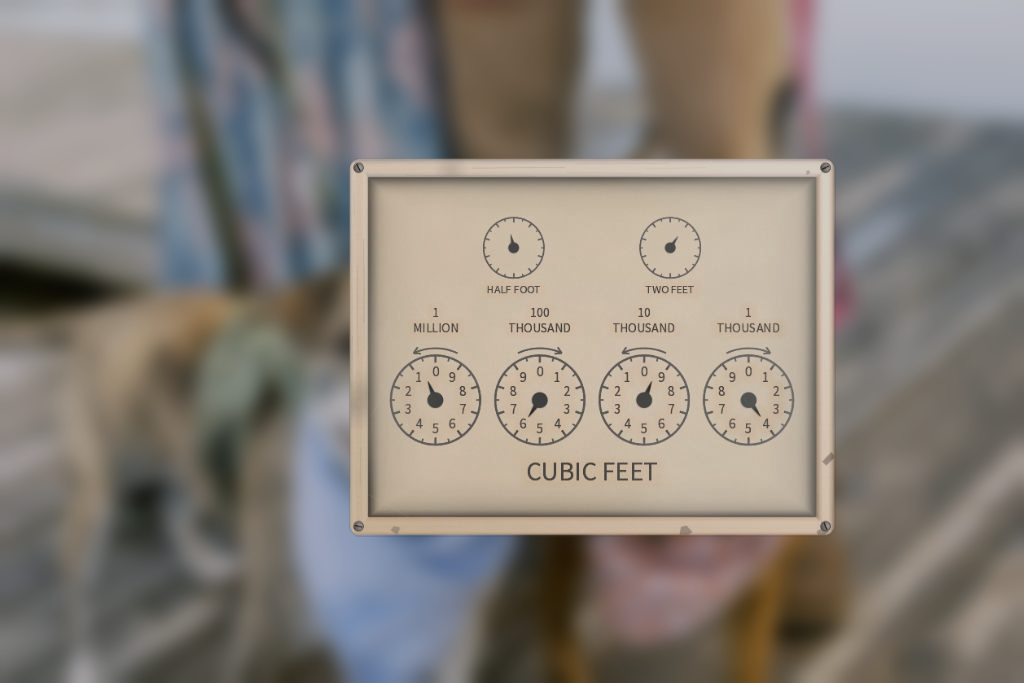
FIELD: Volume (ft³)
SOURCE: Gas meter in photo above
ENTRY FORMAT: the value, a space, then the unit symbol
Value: 59400 ft³
